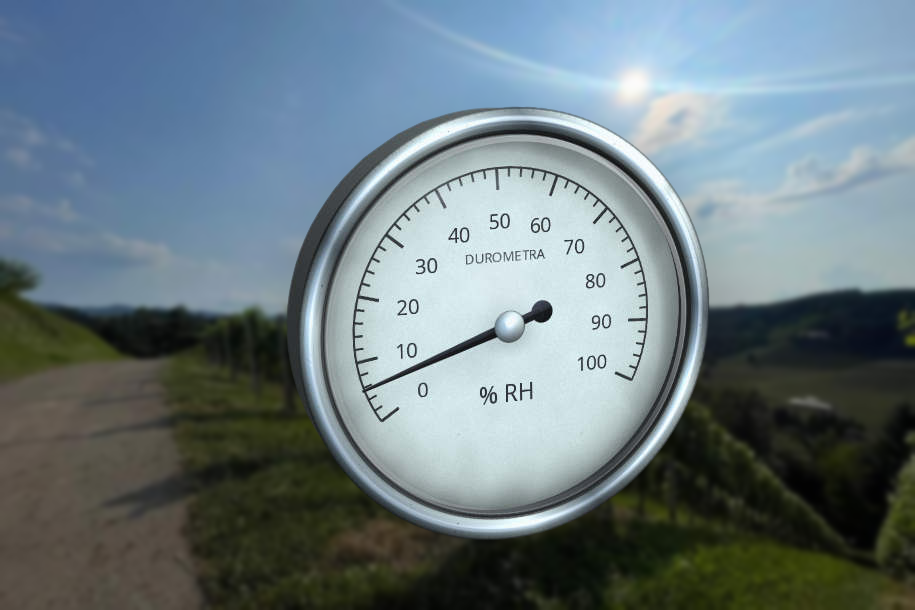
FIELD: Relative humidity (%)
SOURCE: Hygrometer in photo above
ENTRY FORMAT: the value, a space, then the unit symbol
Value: 6 %
